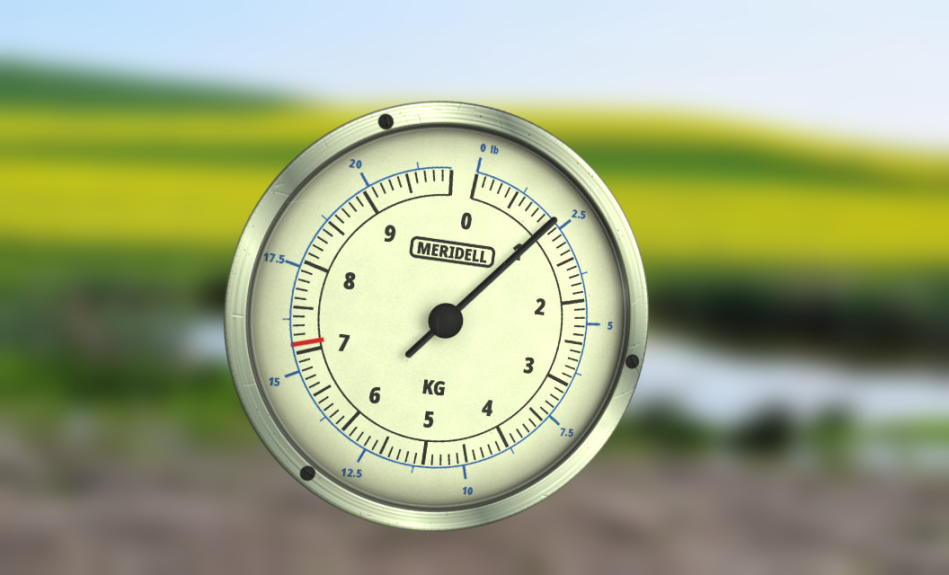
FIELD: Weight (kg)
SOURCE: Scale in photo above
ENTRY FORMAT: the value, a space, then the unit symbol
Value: 1 kg
